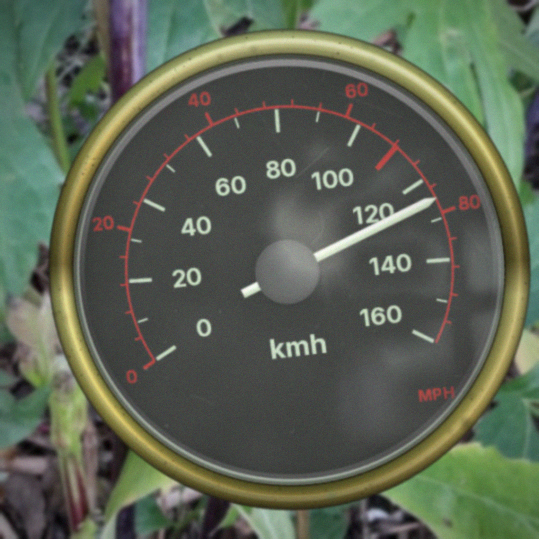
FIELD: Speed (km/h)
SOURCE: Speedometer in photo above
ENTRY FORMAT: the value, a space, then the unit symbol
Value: 125 km/h
